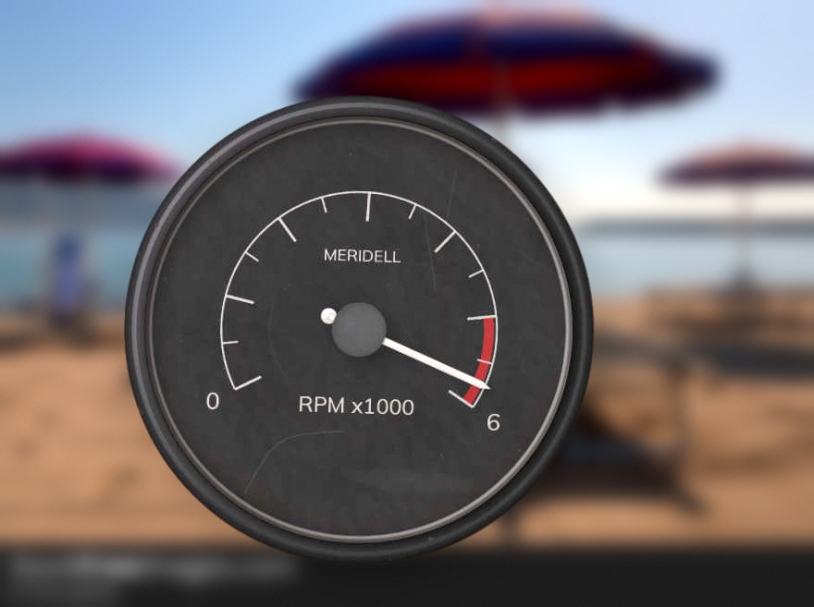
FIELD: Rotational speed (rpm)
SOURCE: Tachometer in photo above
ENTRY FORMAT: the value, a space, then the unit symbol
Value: 5750 rpm
